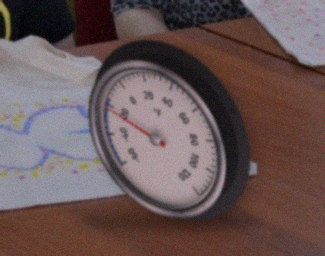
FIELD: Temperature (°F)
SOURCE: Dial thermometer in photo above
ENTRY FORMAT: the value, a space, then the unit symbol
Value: -20 °F
